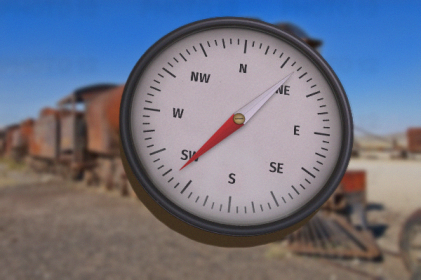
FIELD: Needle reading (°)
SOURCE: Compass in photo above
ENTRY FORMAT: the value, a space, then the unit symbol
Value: 220 °
